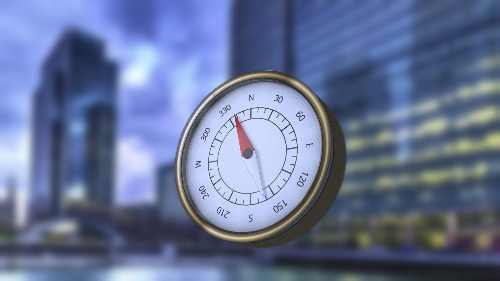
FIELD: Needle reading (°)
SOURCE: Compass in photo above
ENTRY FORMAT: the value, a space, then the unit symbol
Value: 340 °
